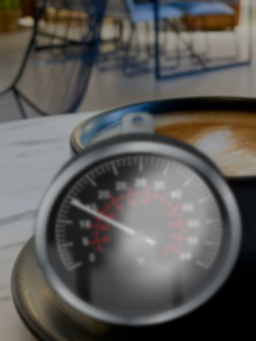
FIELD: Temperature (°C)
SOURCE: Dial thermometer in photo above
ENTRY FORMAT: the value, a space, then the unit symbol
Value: 15 °C
